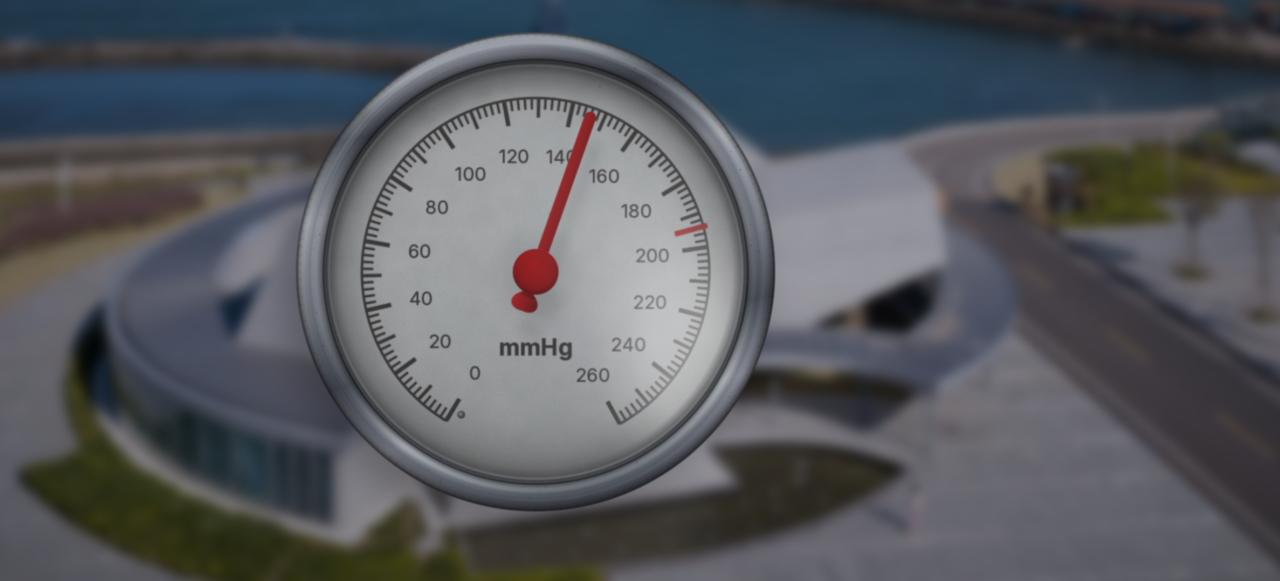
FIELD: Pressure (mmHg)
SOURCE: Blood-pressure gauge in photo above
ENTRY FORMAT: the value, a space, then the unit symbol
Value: 146 mmHg
